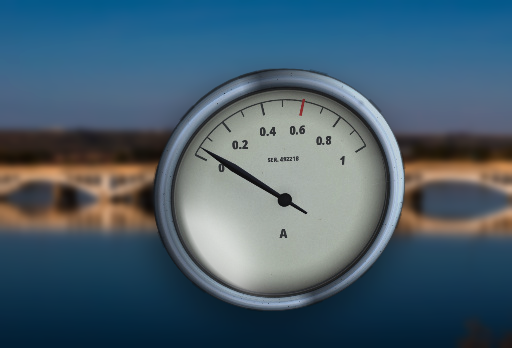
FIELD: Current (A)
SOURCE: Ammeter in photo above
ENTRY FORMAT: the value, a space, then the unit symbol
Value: 0.05 A
